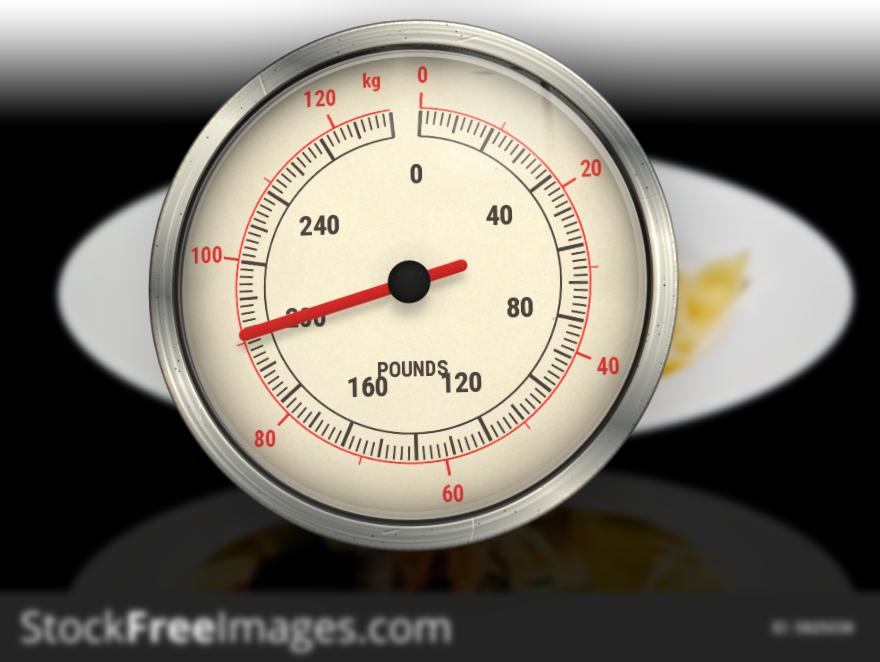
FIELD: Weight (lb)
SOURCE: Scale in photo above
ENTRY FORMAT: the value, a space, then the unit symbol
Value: 200 lb
